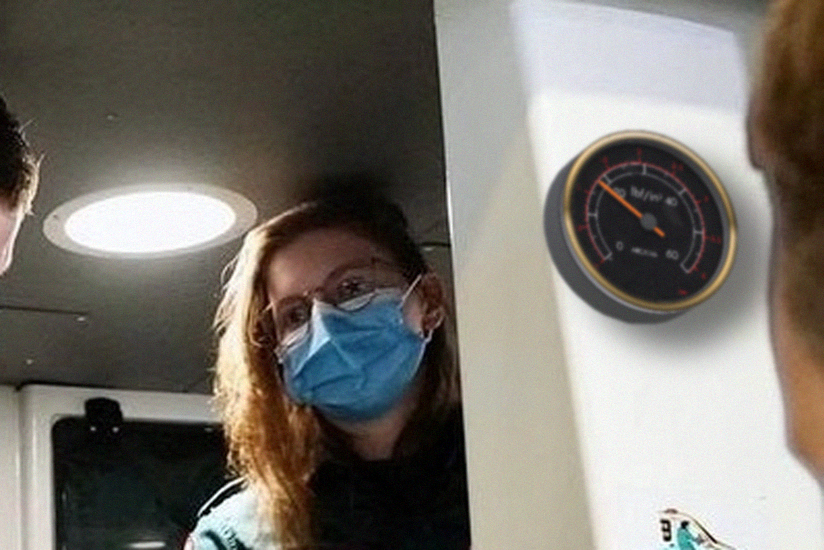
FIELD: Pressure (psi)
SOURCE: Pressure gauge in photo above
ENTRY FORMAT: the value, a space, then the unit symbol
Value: 17.5 psi
